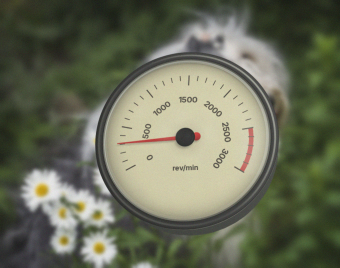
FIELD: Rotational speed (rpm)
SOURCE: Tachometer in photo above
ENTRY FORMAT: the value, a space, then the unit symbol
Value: 300 rpm
